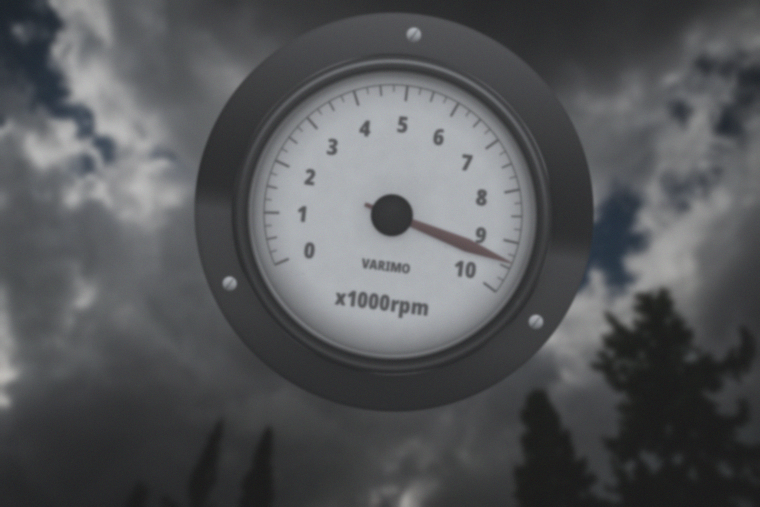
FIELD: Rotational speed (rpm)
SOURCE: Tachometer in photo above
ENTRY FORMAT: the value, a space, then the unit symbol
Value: 9375 rpm
